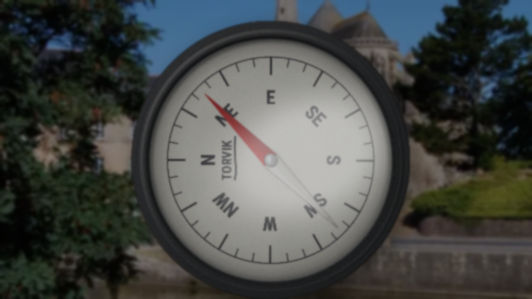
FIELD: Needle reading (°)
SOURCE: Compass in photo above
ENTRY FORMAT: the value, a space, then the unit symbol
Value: 45 °
